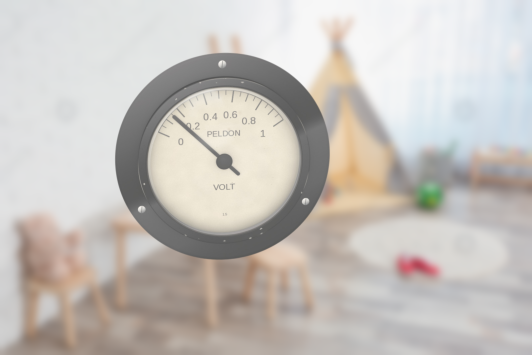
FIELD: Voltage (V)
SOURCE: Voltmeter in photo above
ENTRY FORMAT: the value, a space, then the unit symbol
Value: 0.15 V
